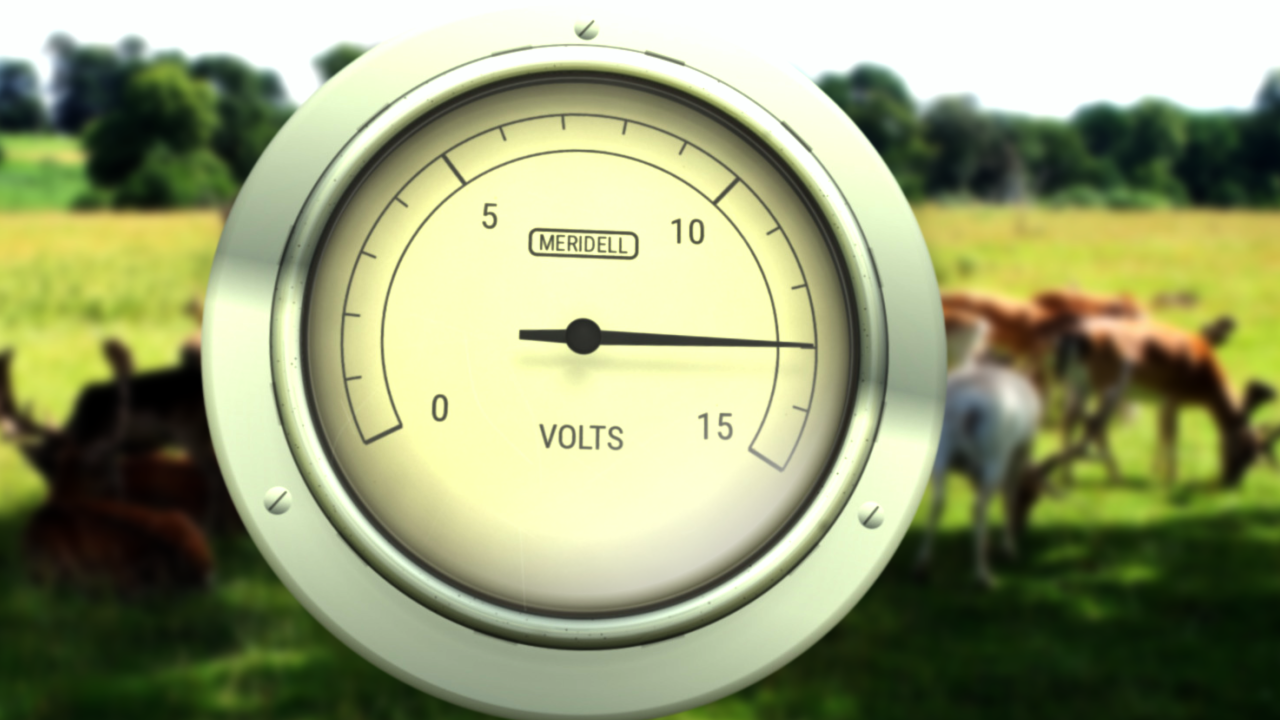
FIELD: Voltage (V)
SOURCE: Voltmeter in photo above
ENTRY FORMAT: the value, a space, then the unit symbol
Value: 13 V
